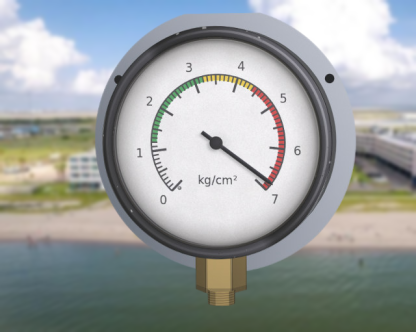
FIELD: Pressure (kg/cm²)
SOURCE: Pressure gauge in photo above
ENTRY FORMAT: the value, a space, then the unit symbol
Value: 6.8 kg/cm²
